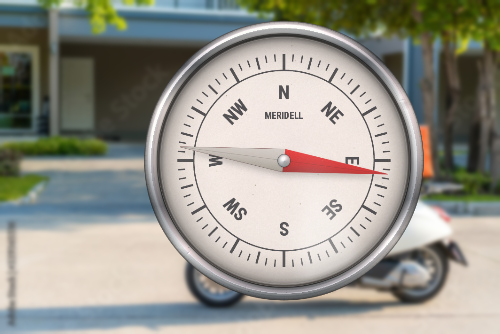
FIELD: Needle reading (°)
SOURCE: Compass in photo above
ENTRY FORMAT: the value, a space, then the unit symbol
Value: 97.5 °
